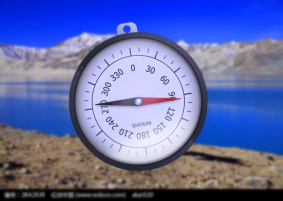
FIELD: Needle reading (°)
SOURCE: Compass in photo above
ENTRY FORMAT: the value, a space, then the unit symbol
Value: 95 °
